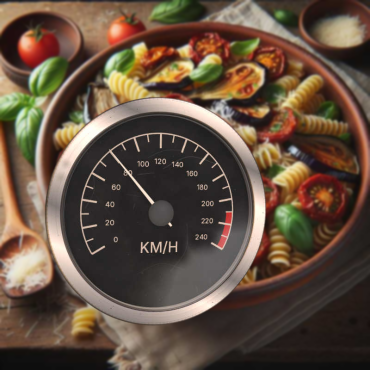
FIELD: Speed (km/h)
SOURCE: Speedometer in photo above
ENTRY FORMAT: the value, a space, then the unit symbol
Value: 80 km/h
